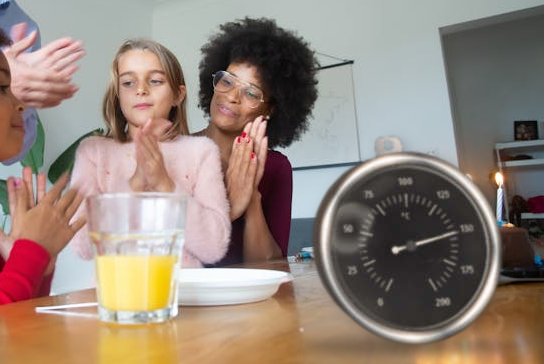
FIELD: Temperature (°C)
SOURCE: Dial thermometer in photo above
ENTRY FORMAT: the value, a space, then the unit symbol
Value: 150 °C
